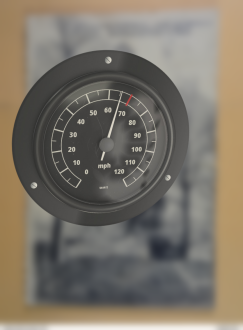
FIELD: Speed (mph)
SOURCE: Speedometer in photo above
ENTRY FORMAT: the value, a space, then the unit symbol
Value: 65 mph
